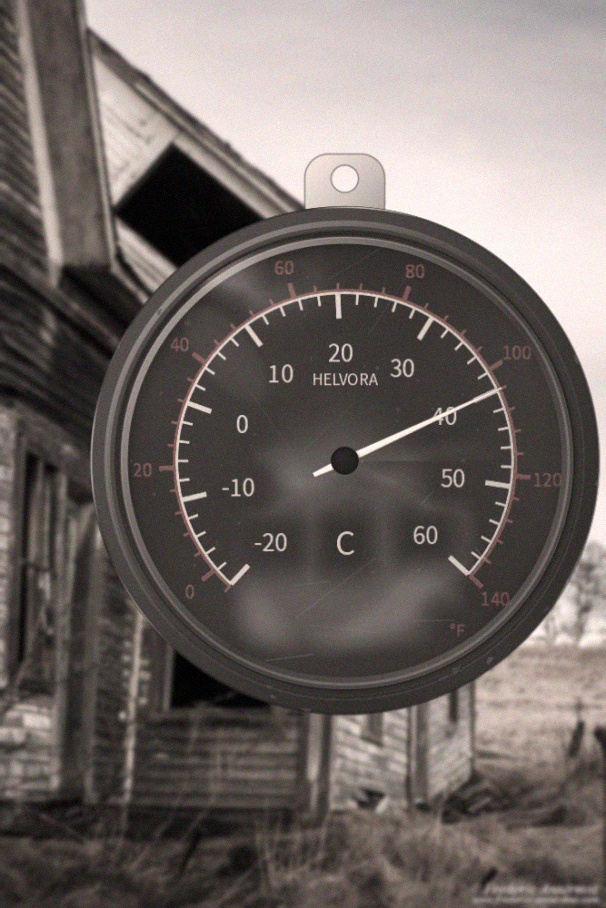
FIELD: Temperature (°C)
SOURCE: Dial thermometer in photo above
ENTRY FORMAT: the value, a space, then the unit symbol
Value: 40 °C
